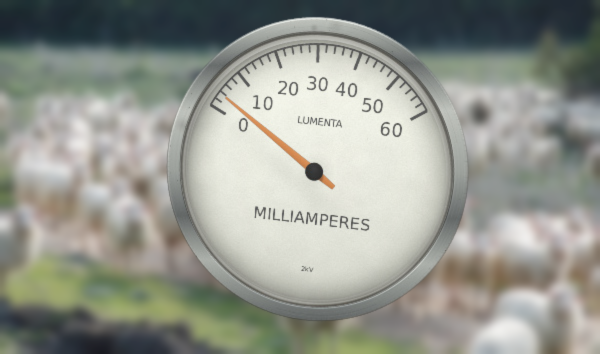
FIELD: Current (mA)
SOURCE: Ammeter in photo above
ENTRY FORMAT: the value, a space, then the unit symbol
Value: 4 mA
